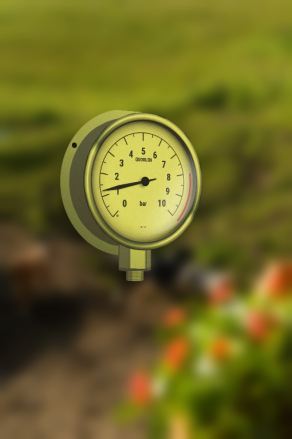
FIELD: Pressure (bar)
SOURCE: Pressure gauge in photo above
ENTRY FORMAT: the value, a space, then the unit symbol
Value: 1.25 bar
